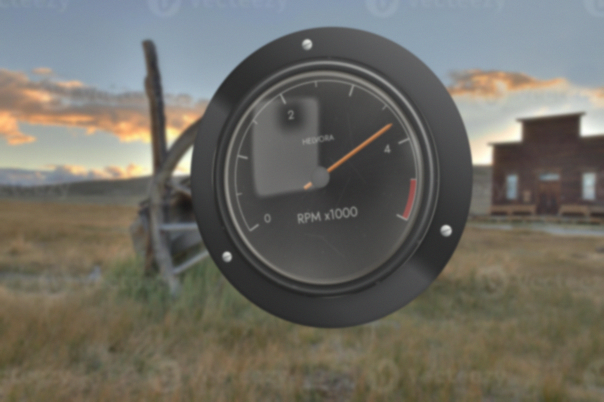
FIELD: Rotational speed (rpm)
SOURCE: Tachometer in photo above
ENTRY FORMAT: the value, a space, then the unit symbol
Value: 3750 rpm
